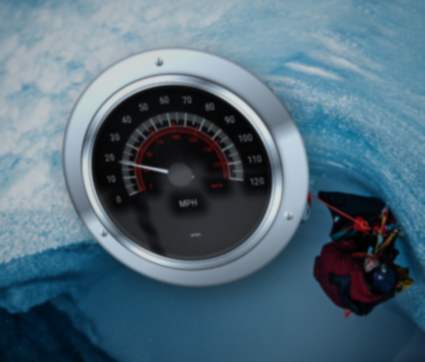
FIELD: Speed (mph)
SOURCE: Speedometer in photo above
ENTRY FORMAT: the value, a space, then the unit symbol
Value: 20 mph
